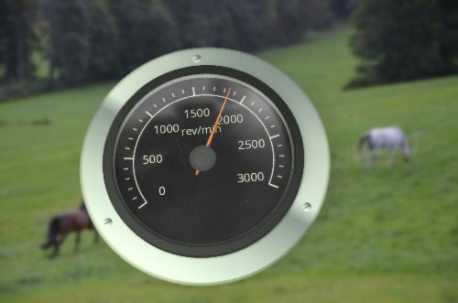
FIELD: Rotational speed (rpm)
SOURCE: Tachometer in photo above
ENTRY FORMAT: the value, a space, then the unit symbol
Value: 1850 rpm
